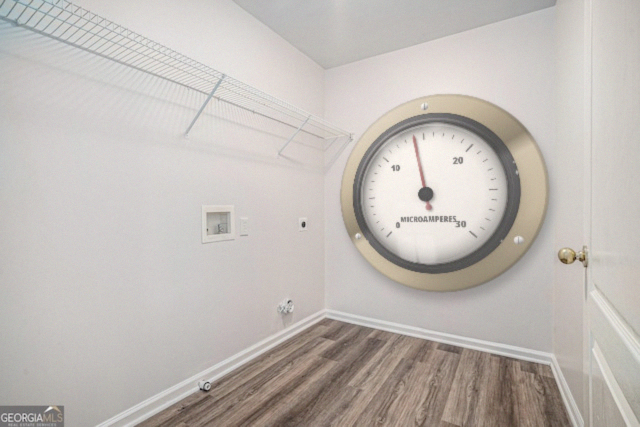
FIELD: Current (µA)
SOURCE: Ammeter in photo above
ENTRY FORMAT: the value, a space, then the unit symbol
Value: 14 µA
